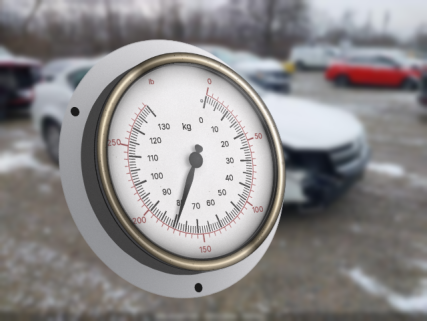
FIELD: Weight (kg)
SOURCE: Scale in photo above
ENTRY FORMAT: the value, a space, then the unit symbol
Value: 80 kg
